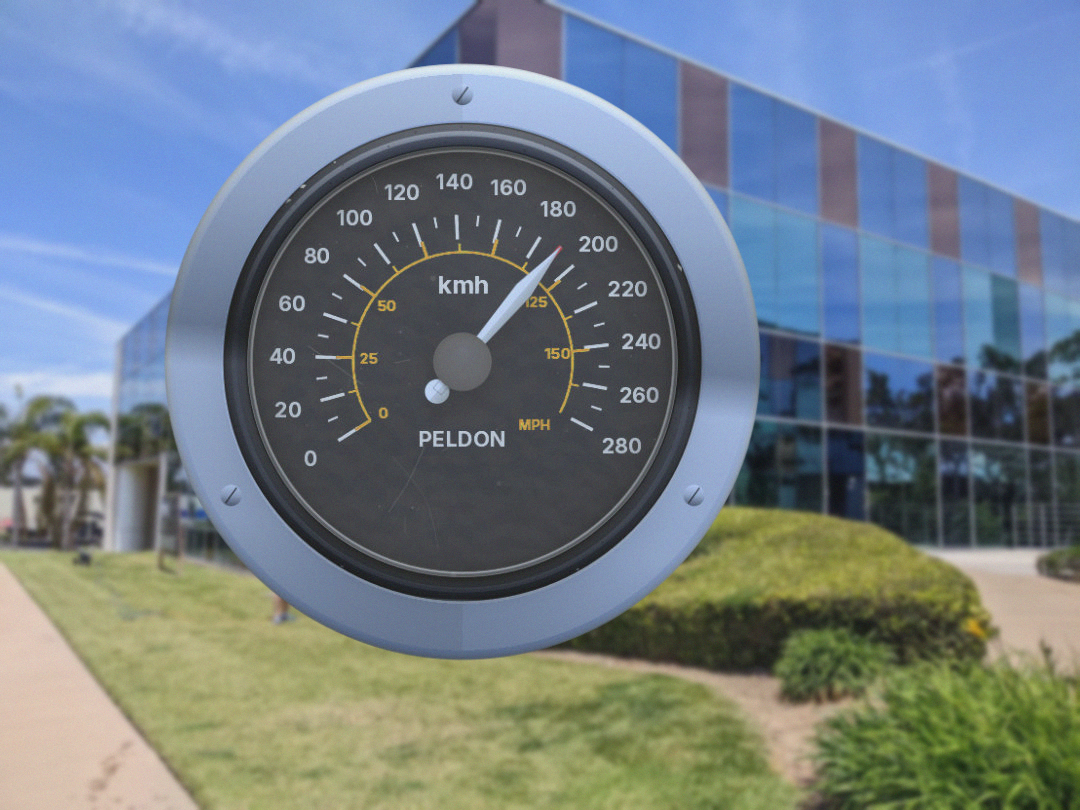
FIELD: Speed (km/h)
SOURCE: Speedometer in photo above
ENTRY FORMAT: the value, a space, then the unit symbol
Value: 190 km/h
